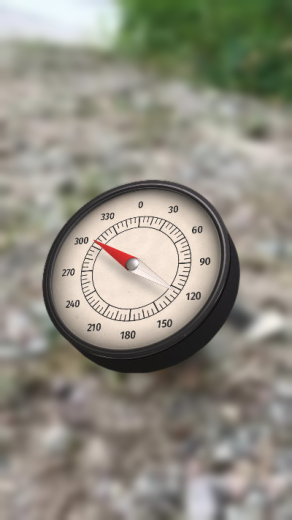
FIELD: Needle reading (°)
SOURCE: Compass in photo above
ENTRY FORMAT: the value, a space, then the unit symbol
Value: 305 °
